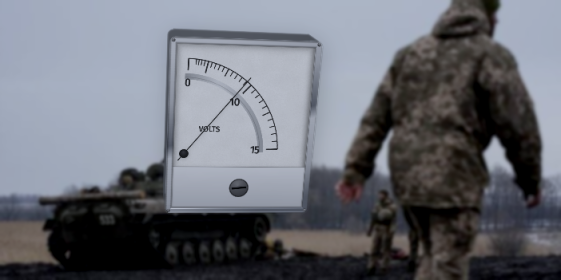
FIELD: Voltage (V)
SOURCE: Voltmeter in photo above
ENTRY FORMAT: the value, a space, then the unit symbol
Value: 9.5 V
